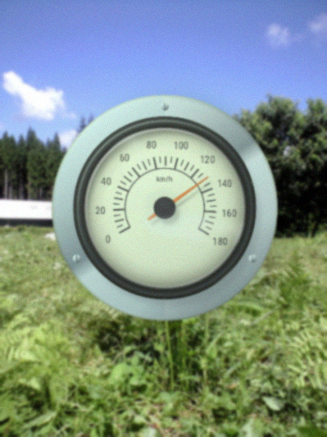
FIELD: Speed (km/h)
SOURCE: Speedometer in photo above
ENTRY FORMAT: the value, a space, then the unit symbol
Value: 130 km/h
